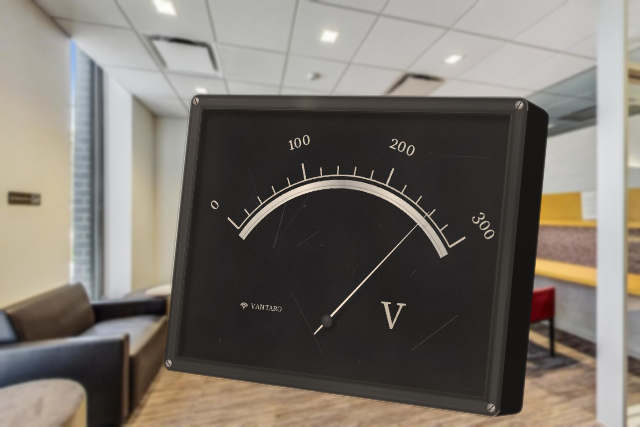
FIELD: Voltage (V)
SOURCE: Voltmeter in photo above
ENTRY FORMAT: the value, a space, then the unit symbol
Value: 260 V
